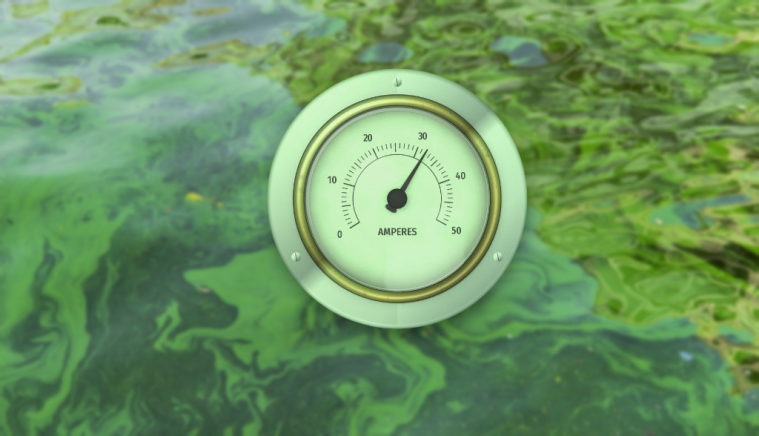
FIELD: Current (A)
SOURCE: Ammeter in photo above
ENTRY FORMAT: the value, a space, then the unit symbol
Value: 32 A
